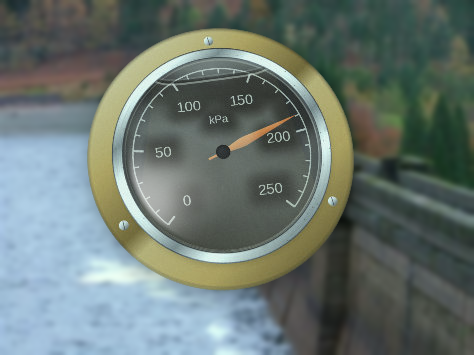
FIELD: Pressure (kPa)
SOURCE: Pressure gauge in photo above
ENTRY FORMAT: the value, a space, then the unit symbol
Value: 190 kPa
